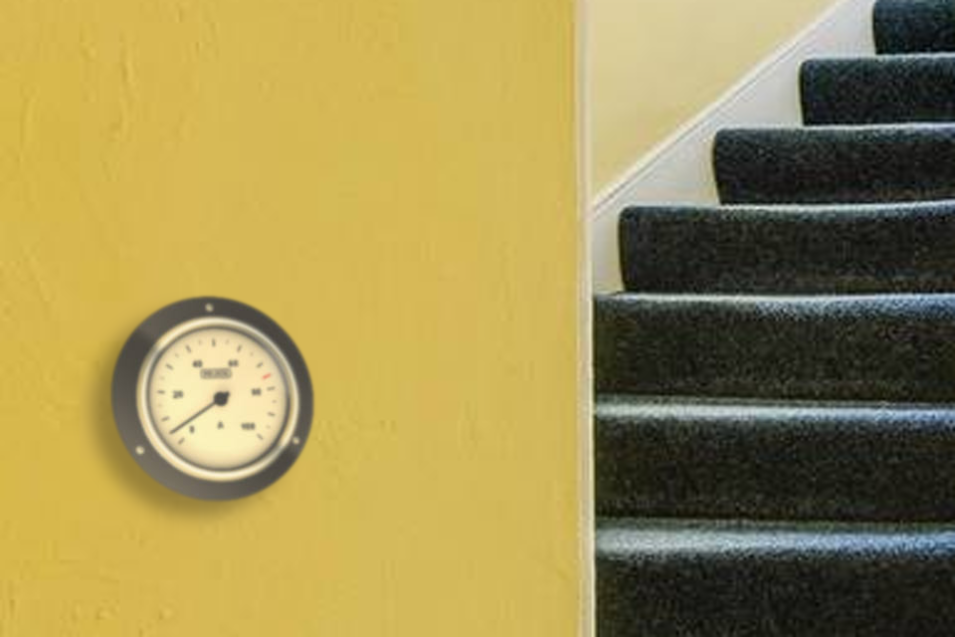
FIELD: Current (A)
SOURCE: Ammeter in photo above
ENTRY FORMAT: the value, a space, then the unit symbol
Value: 5 A
